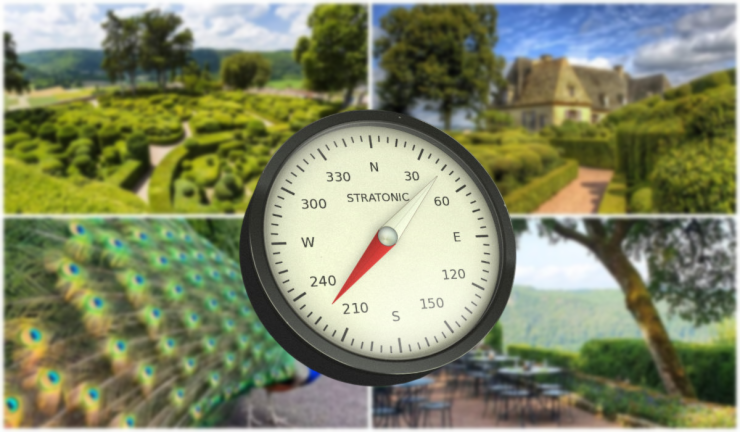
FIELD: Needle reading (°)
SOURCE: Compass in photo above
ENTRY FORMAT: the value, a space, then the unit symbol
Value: 225 °
